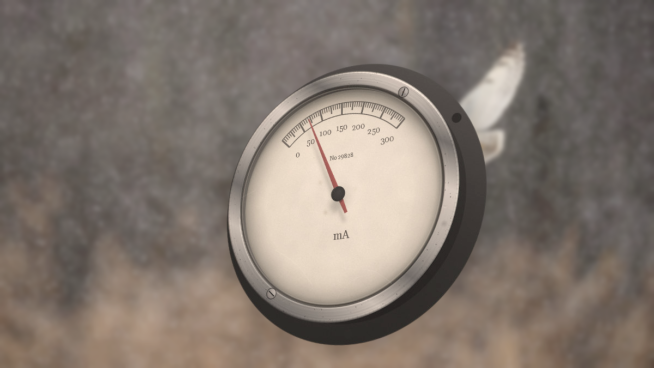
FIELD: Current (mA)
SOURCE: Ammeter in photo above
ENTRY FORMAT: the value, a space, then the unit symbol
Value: 75 mA
